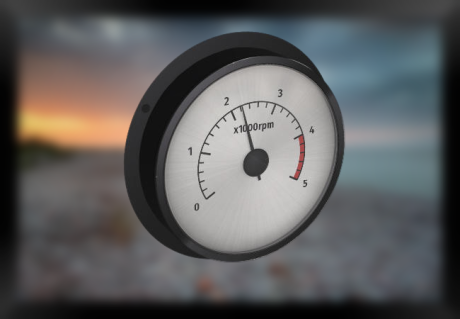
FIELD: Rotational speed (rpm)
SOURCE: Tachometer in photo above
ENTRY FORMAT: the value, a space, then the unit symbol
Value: 2200 rpm
